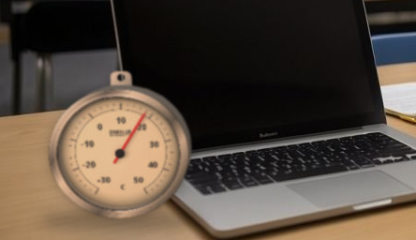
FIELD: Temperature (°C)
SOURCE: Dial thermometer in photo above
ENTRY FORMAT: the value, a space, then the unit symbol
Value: 18 °C
